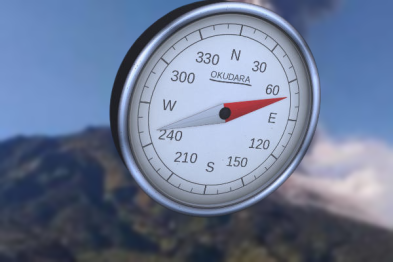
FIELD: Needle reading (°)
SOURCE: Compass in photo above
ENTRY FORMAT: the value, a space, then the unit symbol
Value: 70 °
